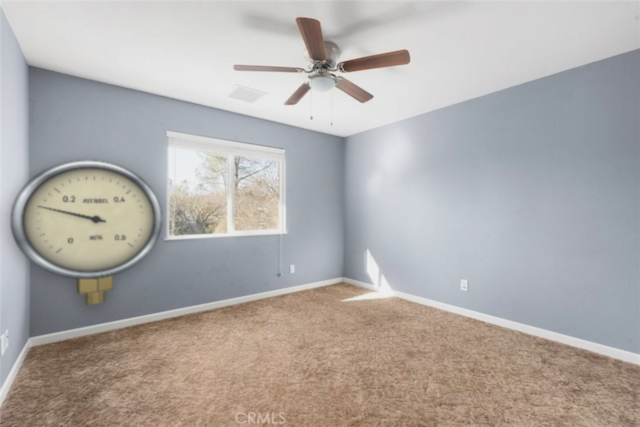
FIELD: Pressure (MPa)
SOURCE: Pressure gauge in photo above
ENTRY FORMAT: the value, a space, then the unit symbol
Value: 0.14 MPa
